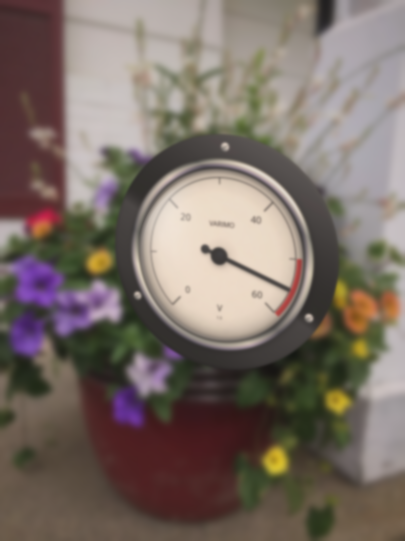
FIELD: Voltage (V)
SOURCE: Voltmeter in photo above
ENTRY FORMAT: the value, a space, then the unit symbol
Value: 55 V
